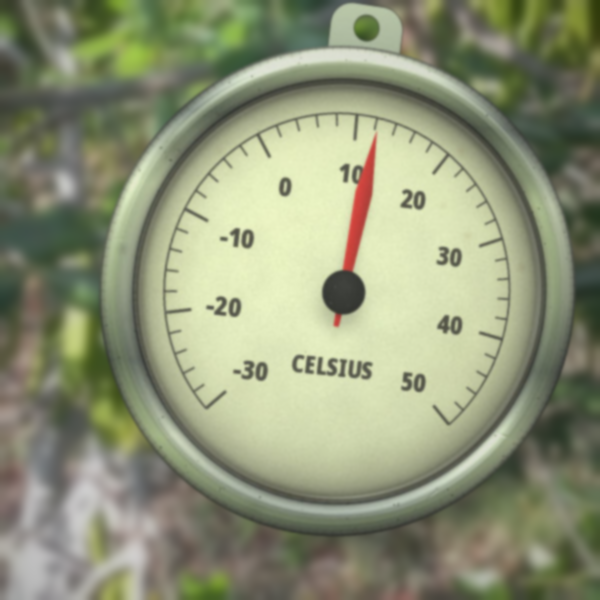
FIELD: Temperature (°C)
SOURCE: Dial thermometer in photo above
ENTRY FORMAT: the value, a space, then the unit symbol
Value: 12 °C
